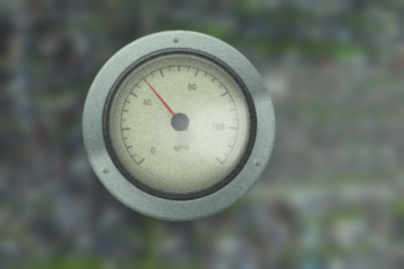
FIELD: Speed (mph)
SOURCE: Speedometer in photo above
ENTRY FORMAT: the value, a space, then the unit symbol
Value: 50 mph
